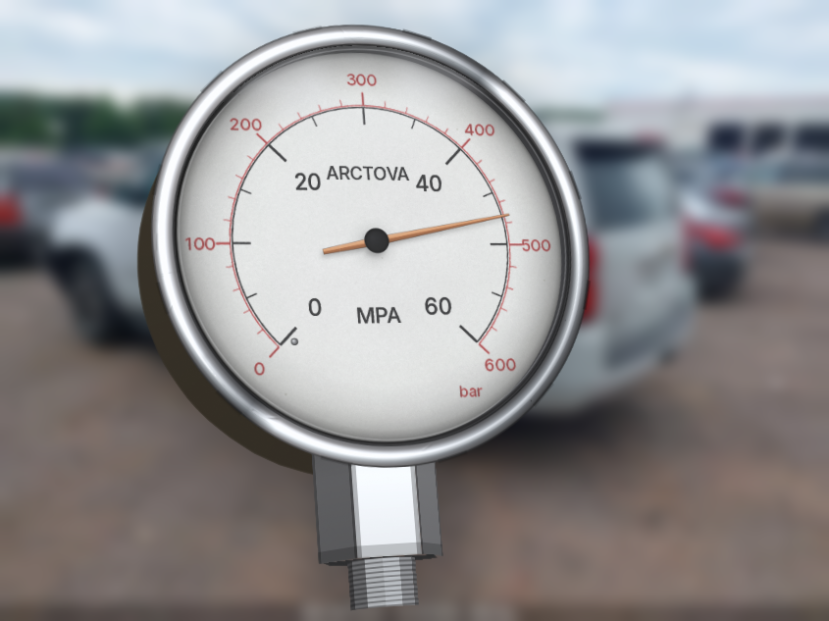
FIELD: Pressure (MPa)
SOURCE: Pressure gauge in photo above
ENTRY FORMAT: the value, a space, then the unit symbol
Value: 47.5 MPa
